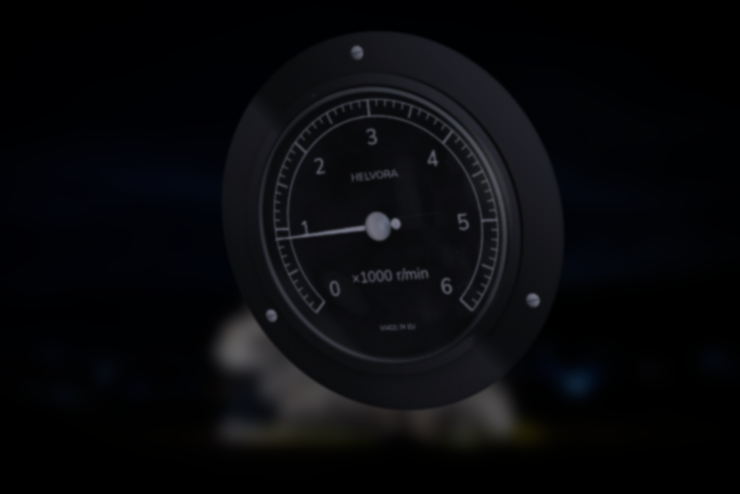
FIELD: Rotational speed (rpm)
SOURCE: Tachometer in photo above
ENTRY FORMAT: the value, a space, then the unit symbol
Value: 900 rpm
